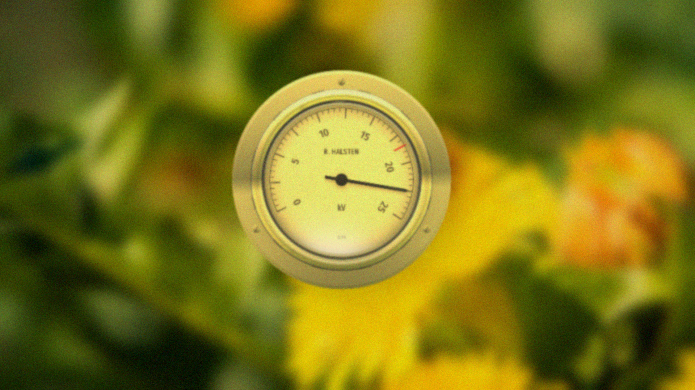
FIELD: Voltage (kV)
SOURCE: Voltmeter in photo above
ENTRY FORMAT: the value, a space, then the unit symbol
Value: 22.5 kV
